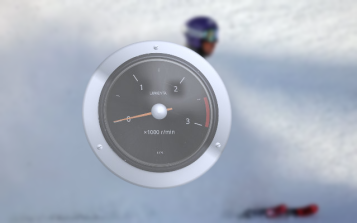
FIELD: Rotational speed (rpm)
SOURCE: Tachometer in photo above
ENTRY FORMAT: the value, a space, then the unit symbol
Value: 0 rpm
